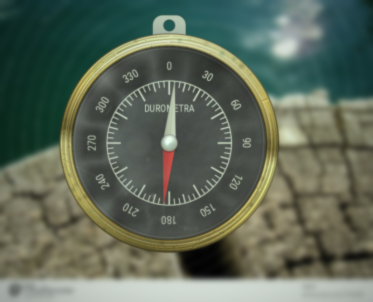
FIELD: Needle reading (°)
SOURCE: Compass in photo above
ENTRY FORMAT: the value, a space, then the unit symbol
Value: 185 °
